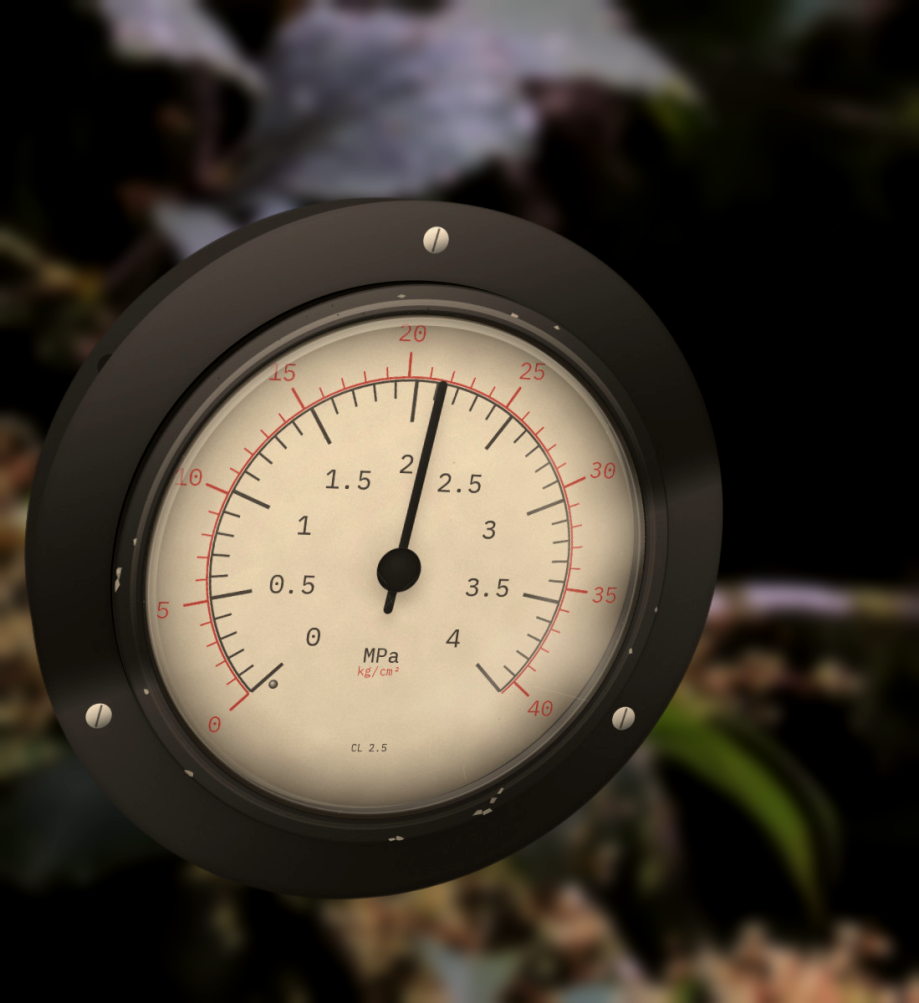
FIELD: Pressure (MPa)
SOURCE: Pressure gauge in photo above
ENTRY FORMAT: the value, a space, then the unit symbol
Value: 2.1 MPa
